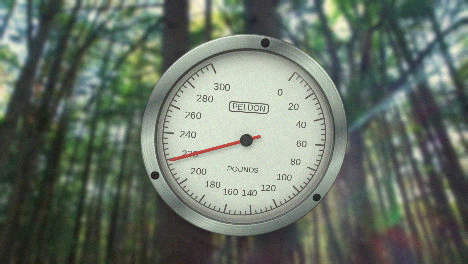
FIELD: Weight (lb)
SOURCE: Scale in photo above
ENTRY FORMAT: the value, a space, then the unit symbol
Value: 220 lb
